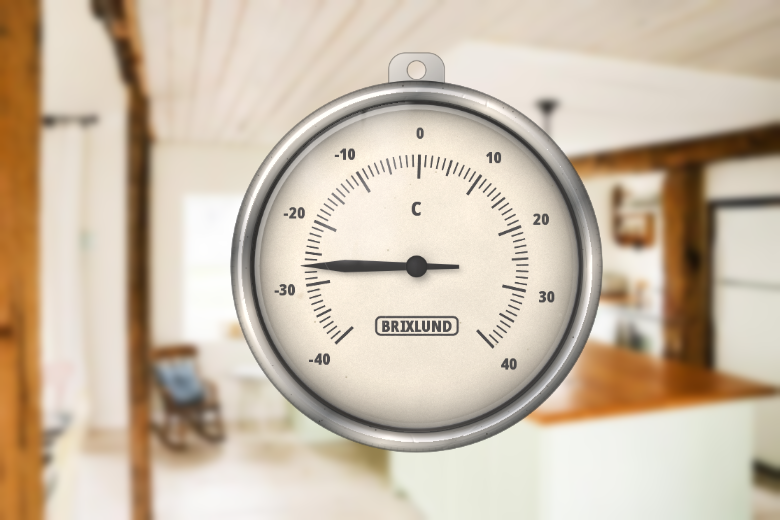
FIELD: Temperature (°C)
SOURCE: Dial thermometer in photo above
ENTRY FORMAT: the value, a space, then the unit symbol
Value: -27 °C
